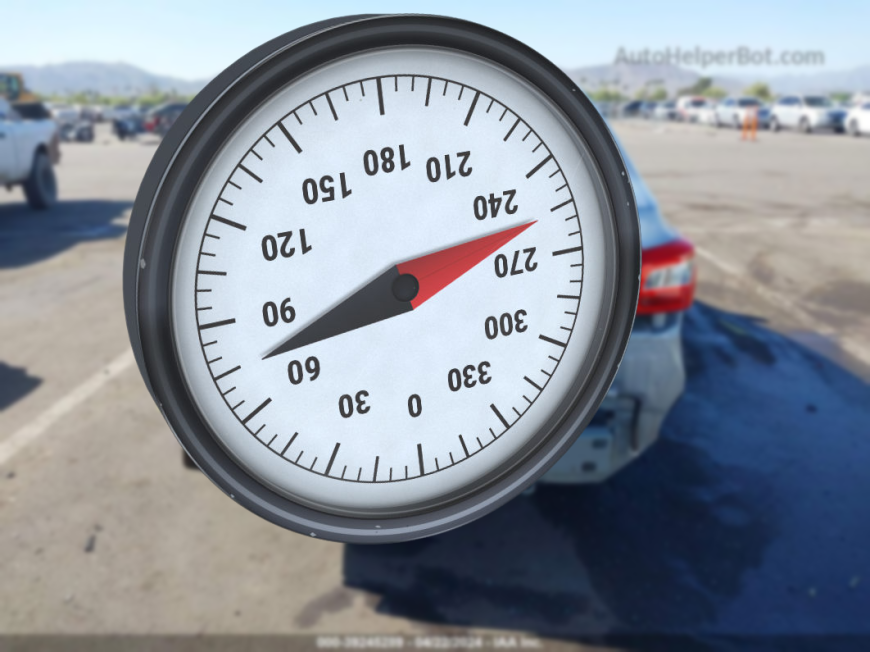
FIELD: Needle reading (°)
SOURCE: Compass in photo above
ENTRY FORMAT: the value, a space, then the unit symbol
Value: 255 °
